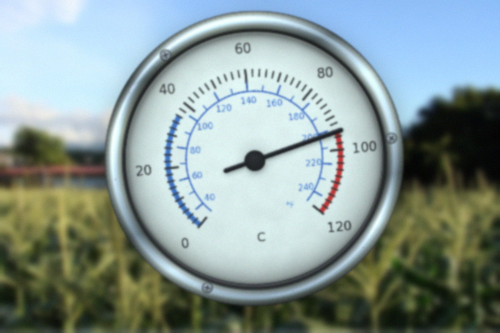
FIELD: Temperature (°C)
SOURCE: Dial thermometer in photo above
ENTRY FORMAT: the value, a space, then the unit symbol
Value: 94 °C
